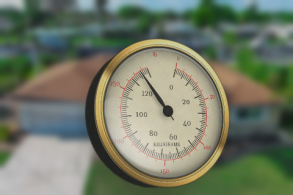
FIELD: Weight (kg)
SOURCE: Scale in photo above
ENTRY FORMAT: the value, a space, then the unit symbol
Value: 125 kg
